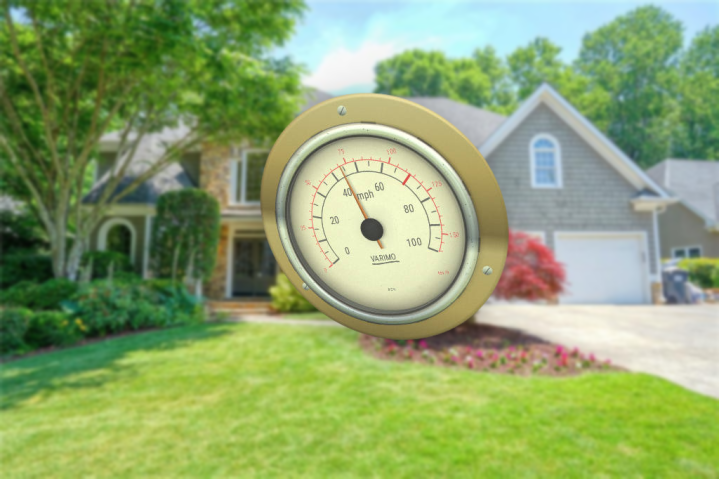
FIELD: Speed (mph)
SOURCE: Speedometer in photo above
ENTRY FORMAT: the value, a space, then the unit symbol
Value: 45 mph
